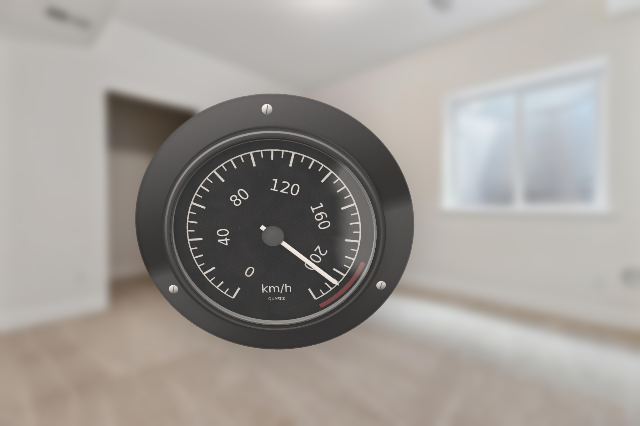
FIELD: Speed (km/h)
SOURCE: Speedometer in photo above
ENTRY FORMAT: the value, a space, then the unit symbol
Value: 205 km/h
